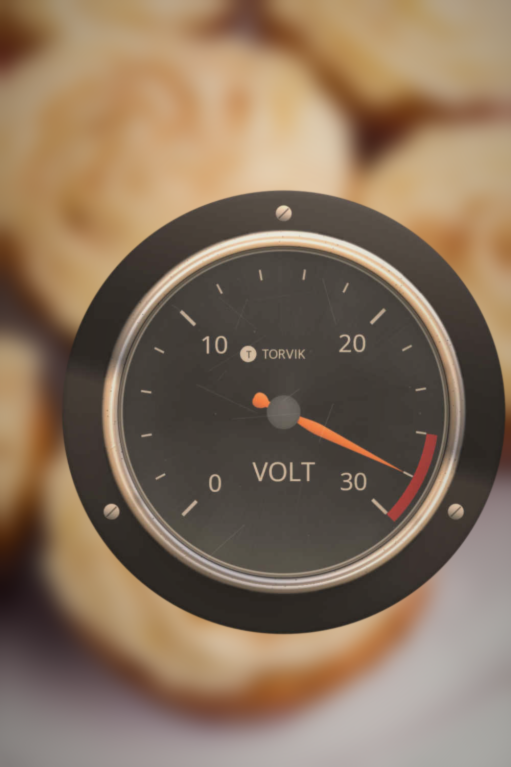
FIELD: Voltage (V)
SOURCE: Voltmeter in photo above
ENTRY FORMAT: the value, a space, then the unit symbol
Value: 28 V
